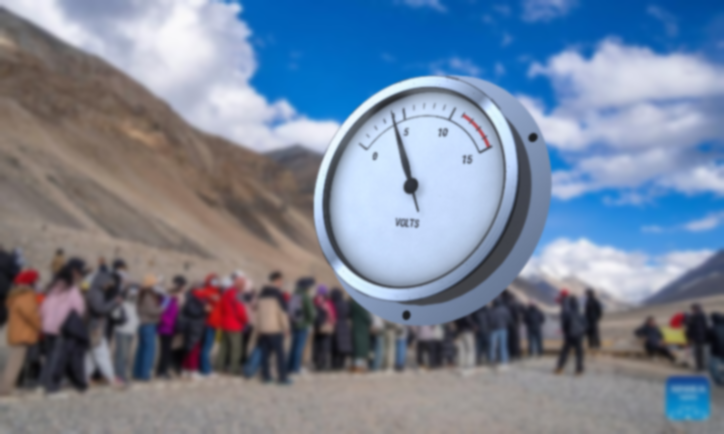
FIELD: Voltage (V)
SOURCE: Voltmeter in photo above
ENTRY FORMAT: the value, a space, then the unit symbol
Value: 4 V
